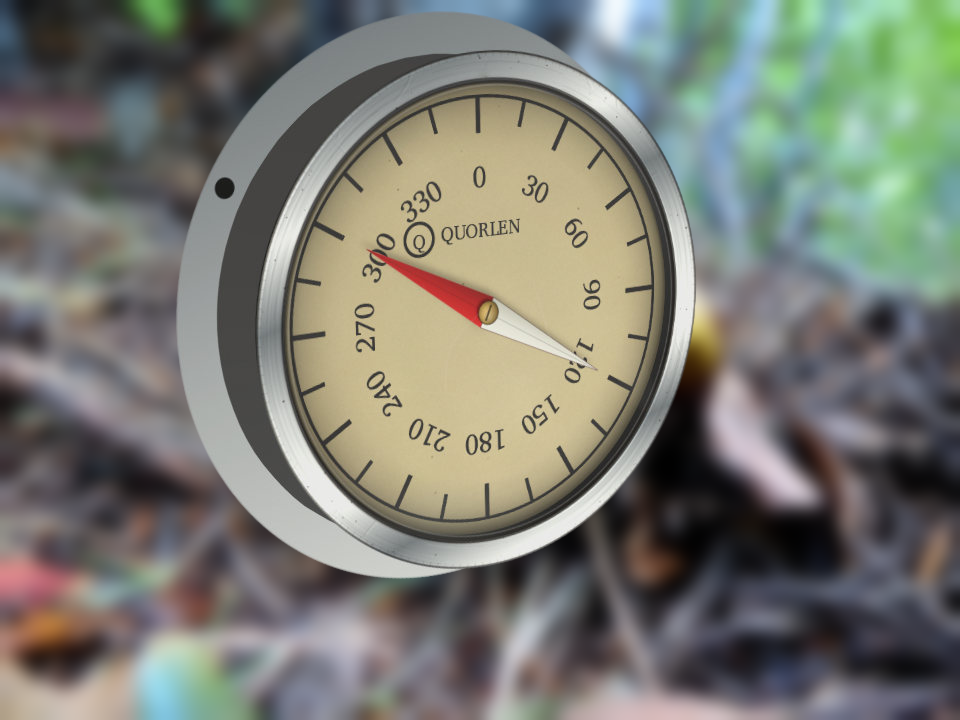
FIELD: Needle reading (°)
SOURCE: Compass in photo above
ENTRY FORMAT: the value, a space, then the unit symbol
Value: 300 °
